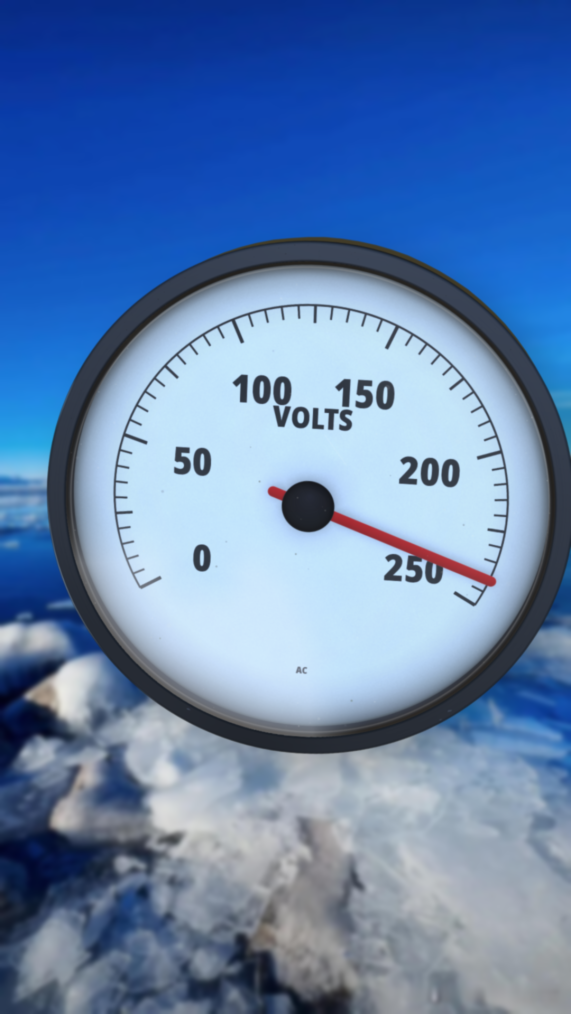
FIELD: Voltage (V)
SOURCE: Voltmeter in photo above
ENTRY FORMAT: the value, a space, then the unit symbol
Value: 240 V
